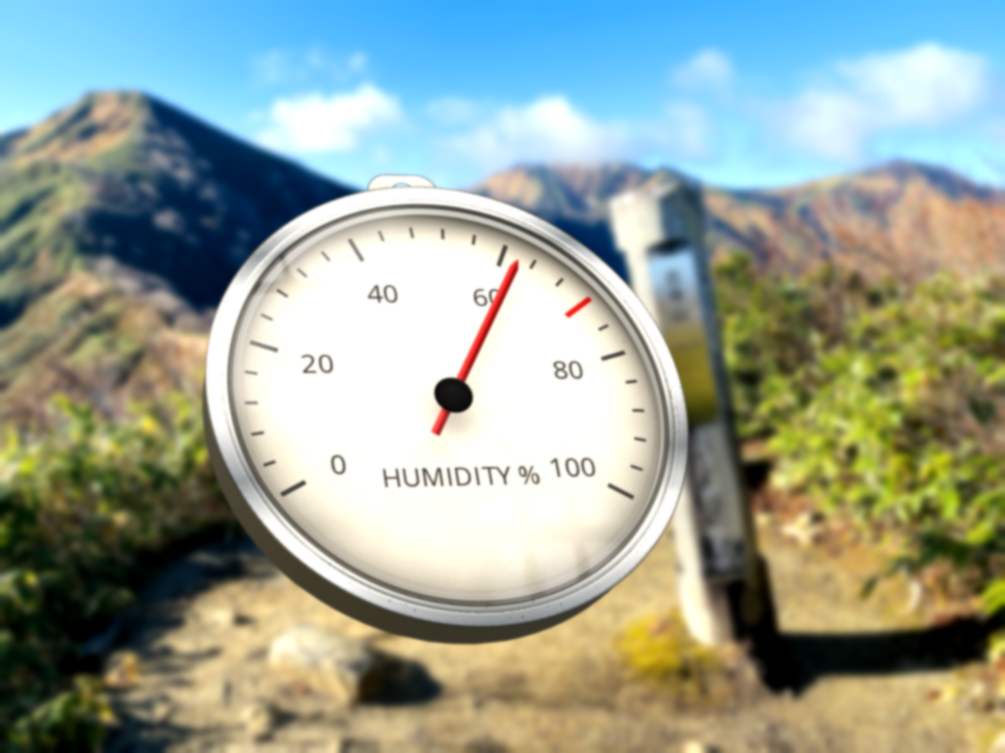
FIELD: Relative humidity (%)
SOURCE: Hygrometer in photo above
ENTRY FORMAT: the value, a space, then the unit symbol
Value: 62 %
